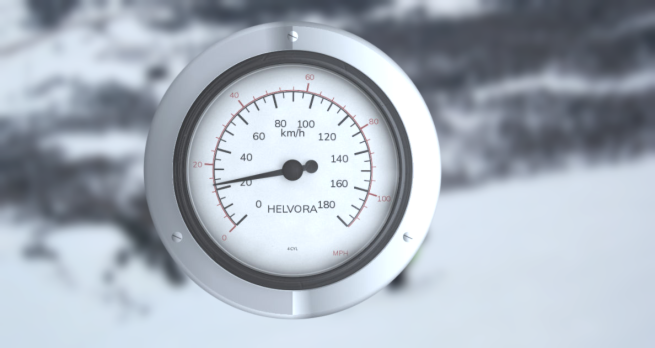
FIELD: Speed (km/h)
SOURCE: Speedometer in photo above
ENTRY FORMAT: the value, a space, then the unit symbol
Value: 22.5 km/h
